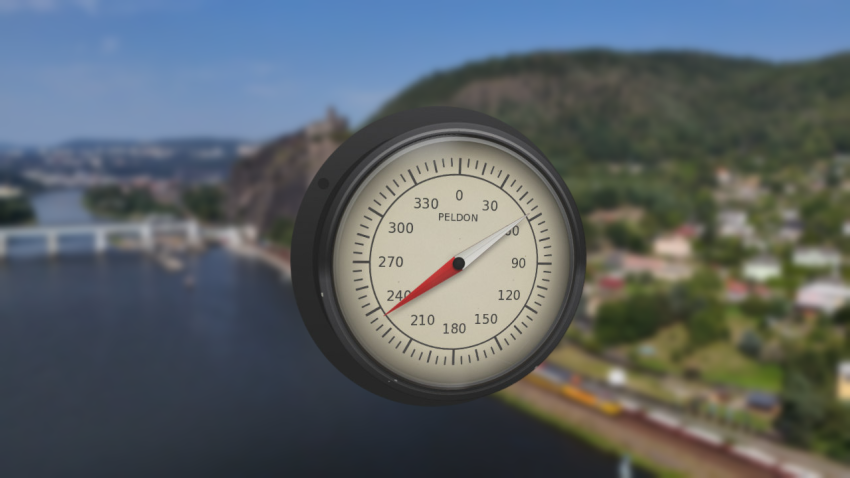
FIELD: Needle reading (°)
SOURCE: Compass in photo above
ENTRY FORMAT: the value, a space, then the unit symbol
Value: 235 °
